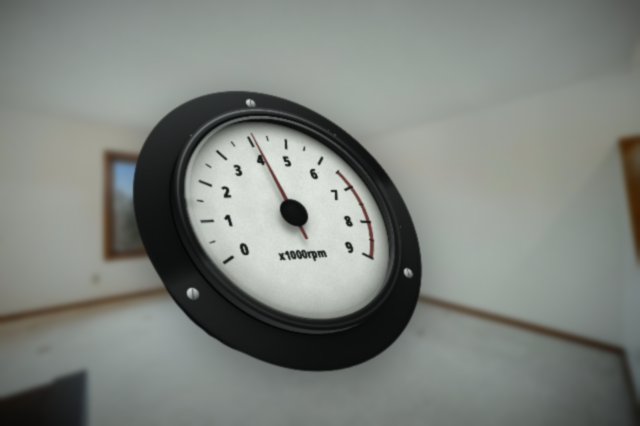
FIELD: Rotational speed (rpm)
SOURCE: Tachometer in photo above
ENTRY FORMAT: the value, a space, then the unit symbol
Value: 4000 rpm
